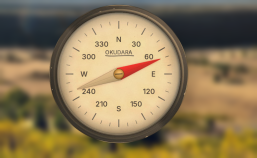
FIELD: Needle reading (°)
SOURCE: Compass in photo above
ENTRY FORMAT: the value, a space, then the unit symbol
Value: 70 °
